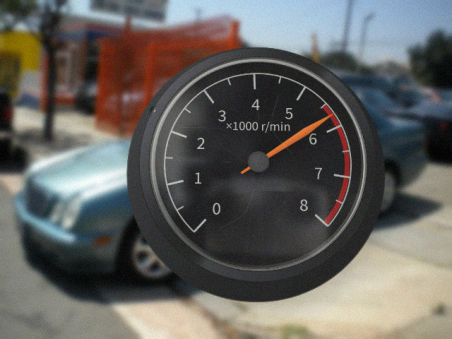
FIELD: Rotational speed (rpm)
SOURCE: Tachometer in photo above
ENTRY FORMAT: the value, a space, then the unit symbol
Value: 5750 rpm
